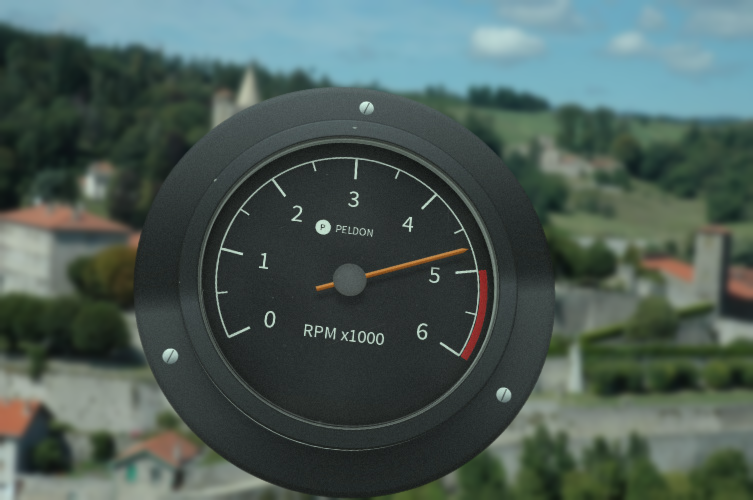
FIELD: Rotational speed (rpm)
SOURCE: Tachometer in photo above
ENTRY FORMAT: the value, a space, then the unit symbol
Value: 4750 rpm
